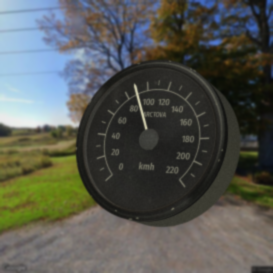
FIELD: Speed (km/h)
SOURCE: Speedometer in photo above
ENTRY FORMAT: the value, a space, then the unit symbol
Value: 90 km/h
